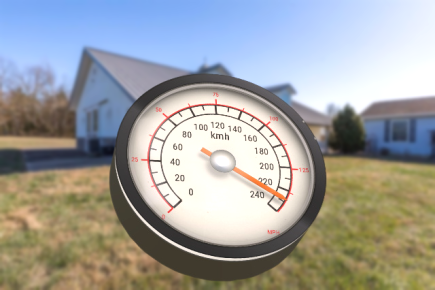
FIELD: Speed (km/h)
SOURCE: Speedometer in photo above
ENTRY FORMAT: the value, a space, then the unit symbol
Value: 230 km/h
